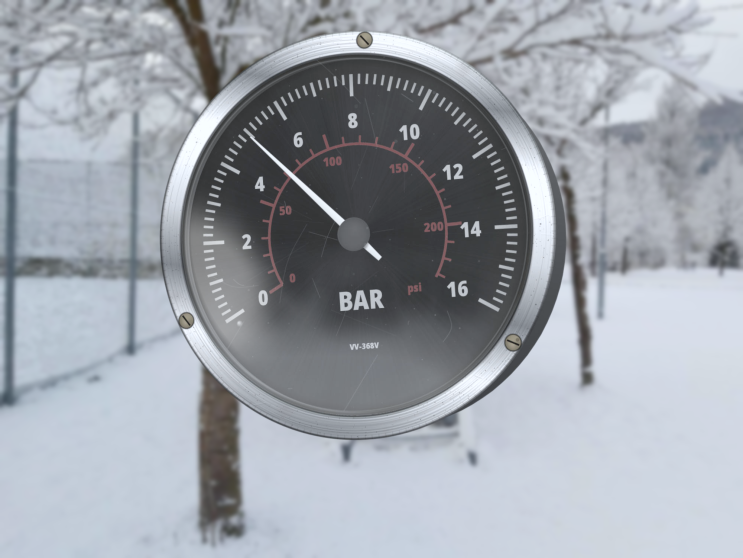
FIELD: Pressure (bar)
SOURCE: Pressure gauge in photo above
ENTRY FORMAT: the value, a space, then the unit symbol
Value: 5 bar
